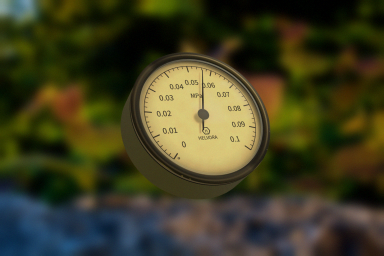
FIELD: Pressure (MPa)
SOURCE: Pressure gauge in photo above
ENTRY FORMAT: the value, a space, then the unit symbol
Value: 0.056 MPa
